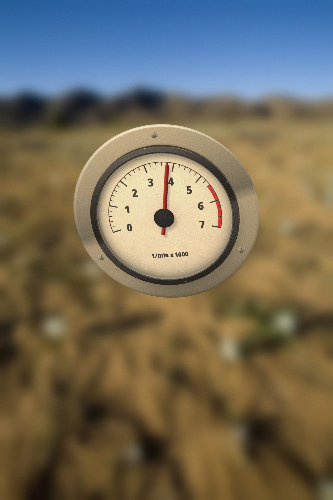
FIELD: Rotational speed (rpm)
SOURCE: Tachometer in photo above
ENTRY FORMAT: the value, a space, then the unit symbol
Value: 3800 rpm
